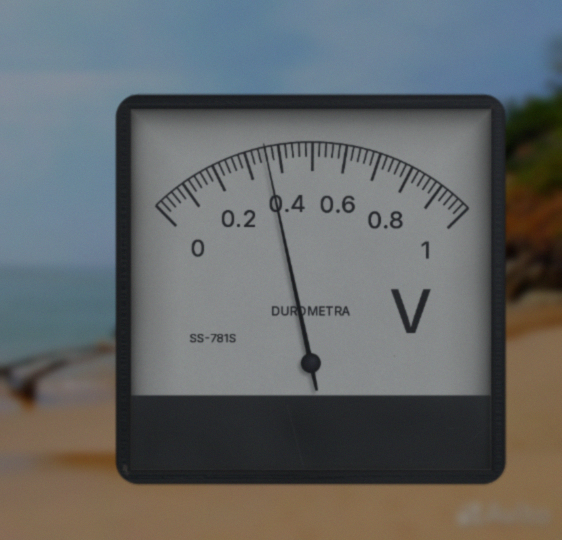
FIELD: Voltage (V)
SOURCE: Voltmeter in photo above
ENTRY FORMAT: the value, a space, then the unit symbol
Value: 0.36 V
